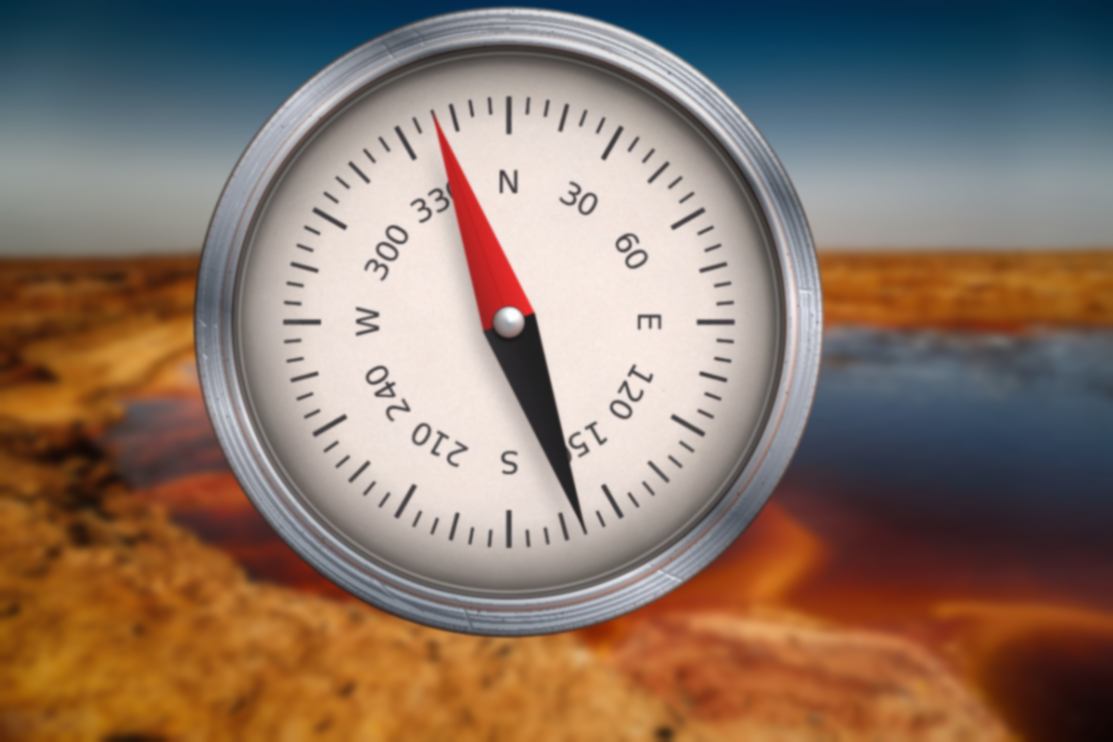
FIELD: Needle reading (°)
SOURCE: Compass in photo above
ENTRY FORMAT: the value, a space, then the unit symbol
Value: 340 °
